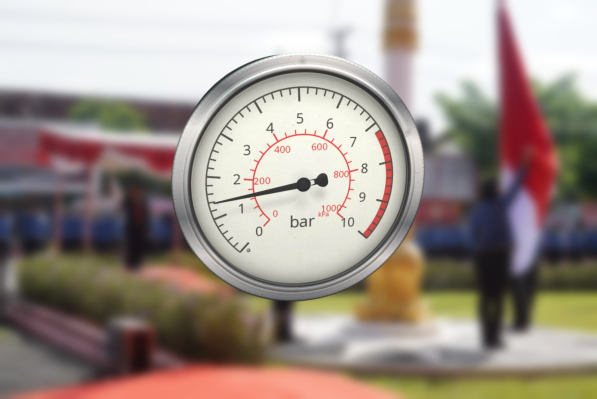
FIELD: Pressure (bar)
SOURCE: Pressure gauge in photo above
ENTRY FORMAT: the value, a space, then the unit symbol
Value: 1.4 bar
